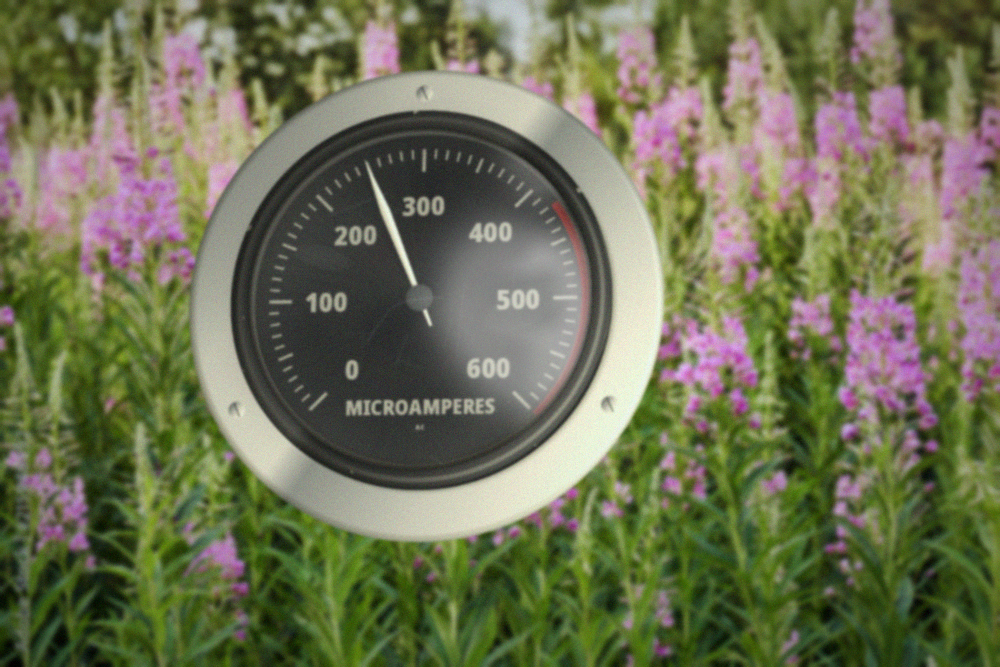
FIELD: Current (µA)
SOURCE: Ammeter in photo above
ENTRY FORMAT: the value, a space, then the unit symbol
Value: 250 µA
